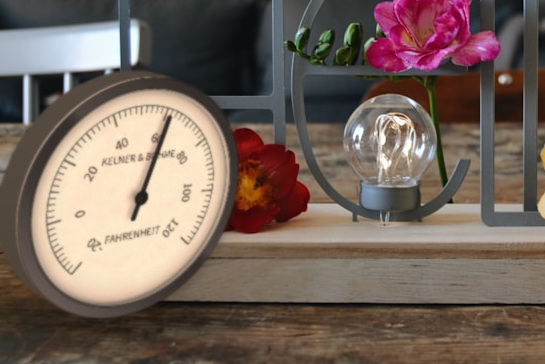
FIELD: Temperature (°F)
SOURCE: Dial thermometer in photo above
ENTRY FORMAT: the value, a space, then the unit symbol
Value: 60 °F
